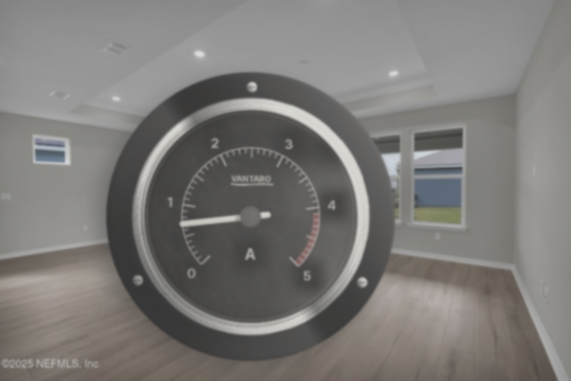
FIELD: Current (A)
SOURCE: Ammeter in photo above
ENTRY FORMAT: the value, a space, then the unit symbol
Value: 0.7 A
